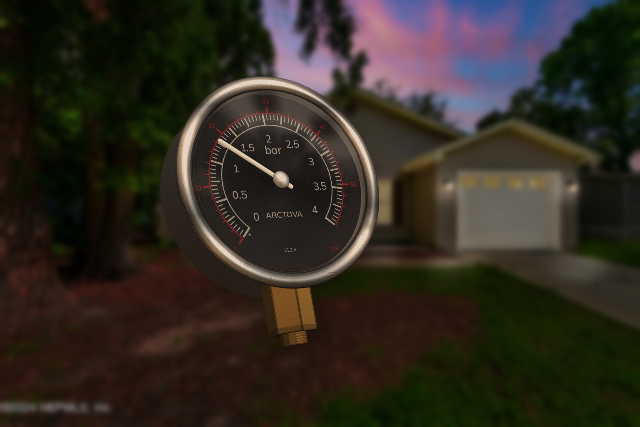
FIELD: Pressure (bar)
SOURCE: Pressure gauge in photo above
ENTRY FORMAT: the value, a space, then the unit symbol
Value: 1.25 bar
